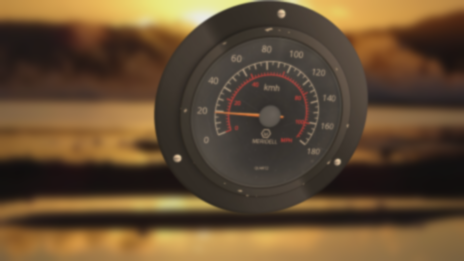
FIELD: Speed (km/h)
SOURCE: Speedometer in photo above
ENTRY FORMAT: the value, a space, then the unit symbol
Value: 20 km/h
